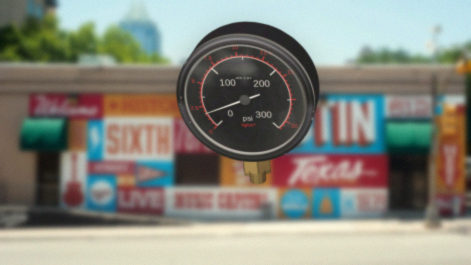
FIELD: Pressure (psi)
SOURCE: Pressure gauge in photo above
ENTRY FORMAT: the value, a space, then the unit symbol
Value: 25 psi
